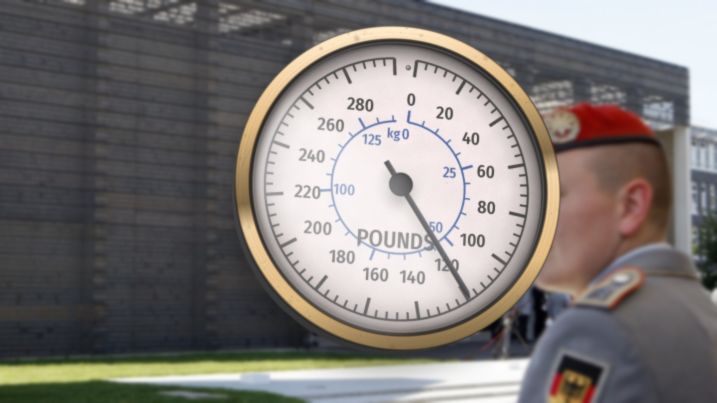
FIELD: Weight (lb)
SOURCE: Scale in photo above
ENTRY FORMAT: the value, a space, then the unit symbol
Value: 120 lb
